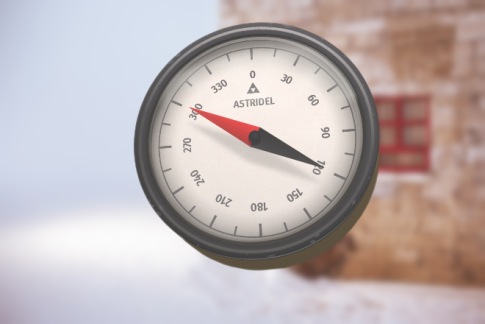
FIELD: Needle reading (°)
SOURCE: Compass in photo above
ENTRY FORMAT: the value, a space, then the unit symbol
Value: 300 °
